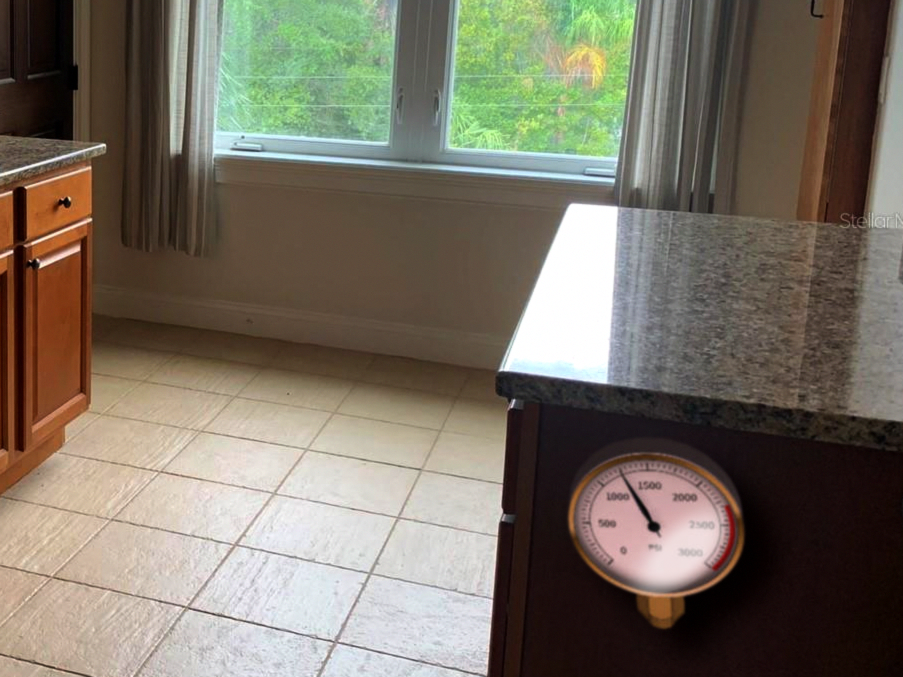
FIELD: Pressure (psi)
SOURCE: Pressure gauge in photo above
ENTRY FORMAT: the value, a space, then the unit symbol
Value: 1250 psi
